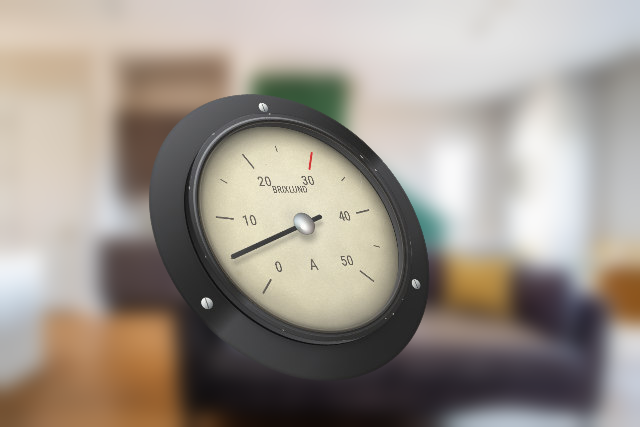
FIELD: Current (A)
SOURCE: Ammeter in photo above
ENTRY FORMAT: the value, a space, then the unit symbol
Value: 5 A
